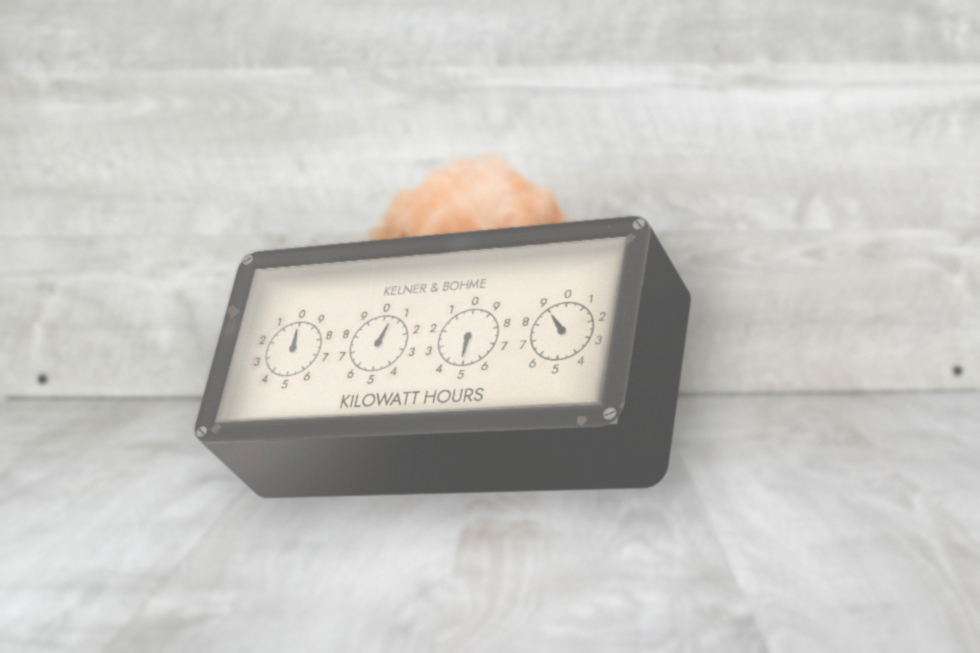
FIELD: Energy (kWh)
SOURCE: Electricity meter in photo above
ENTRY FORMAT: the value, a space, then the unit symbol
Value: 49 kWh
